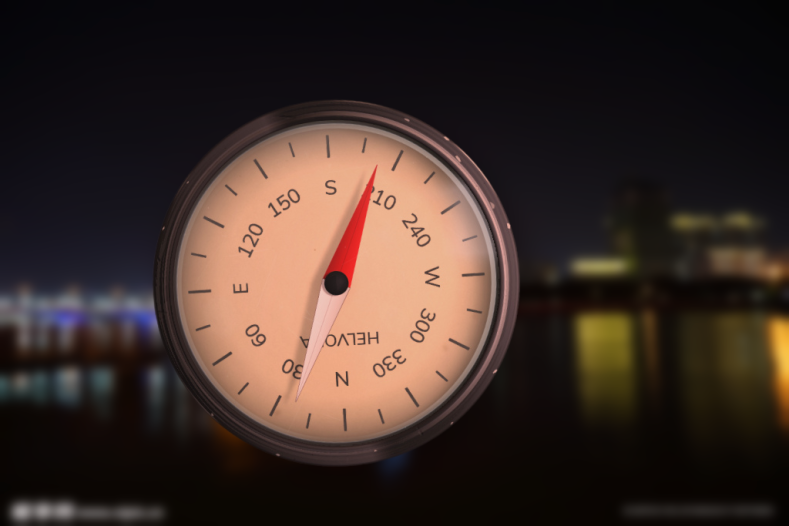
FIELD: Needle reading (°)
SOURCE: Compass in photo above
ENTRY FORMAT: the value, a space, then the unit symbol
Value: 202.5 °
